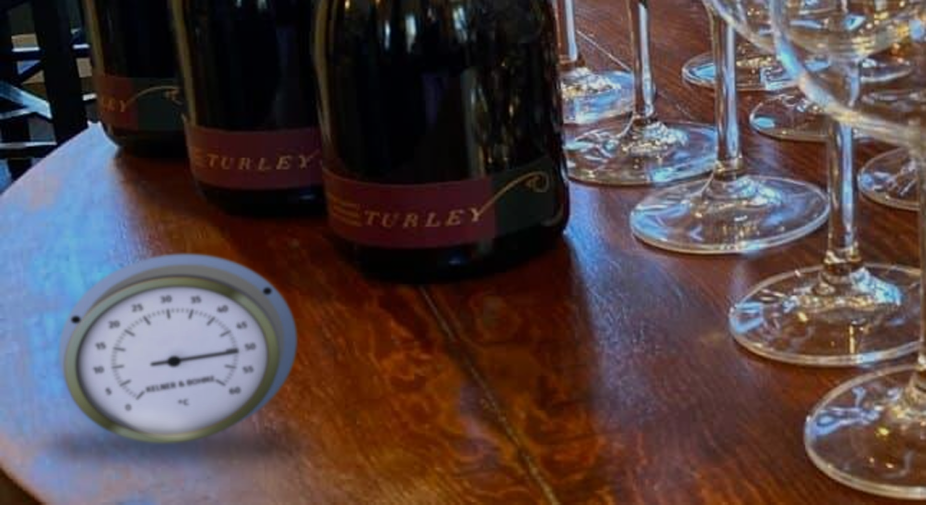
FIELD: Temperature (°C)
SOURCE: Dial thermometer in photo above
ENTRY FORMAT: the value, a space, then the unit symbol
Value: 50 °C
